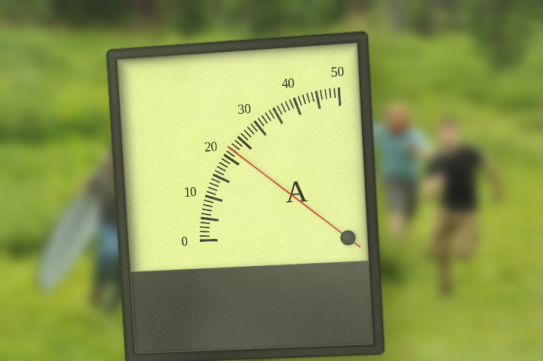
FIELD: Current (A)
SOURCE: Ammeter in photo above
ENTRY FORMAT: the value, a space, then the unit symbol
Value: 22 A
